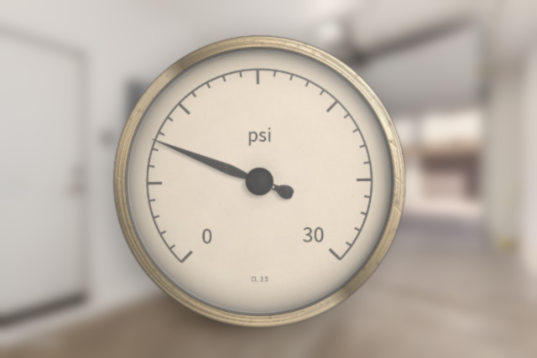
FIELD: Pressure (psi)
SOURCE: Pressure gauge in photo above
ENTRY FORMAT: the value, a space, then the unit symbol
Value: 7.5 psi
